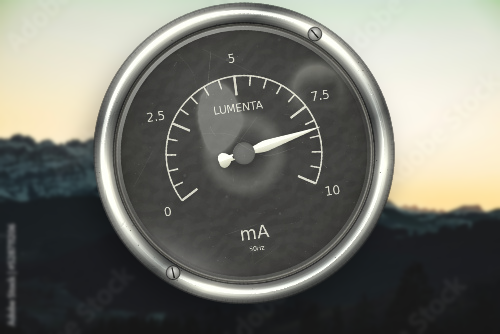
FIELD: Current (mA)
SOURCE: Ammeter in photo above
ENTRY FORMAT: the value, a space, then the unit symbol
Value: 8.25 mA
